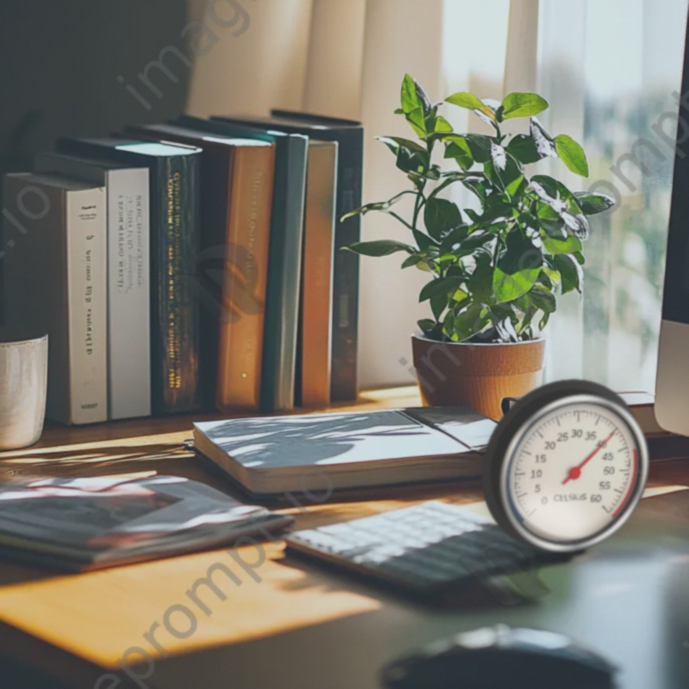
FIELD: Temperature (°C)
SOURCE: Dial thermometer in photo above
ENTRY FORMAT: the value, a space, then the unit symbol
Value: 40 °C
